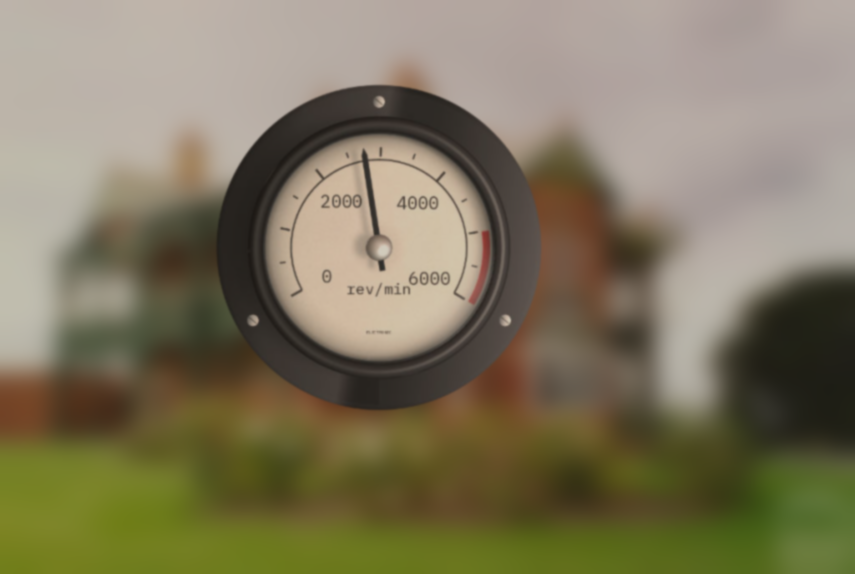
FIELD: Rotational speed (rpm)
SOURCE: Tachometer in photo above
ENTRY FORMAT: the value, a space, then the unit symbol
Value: 2750 rpm
